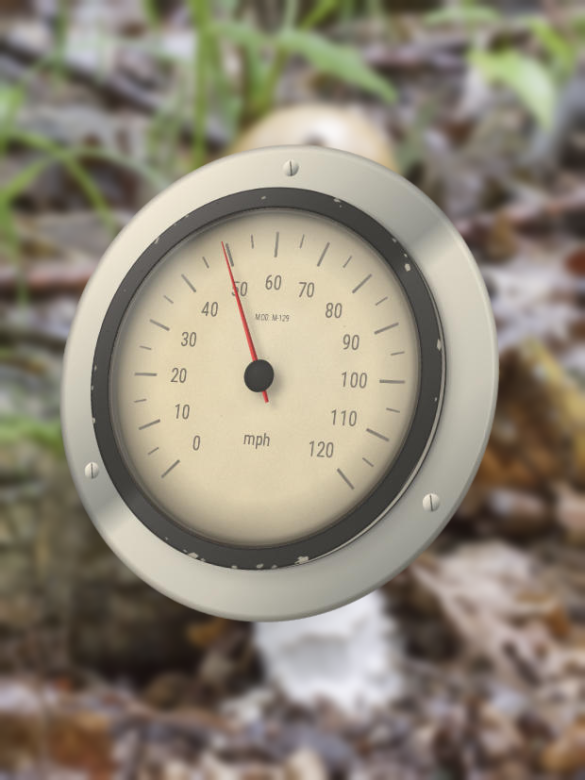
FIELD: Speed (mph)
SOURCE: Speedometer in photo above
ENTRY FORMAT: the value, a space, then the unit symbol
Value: 50 mph
